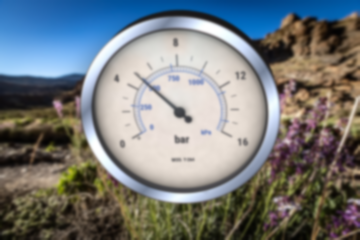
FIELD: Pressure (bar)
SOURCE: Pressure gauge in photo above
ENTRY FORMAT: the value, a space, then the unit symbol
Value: 5 bar
